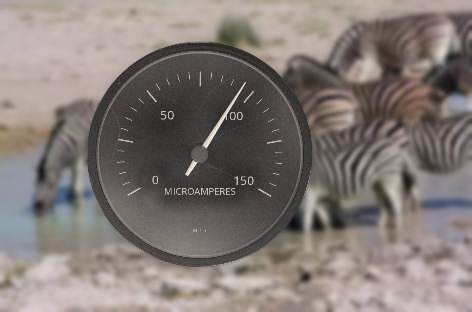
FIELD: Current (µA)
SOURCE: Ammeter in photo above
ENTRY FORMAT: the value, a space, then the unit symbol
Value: 95 µA
